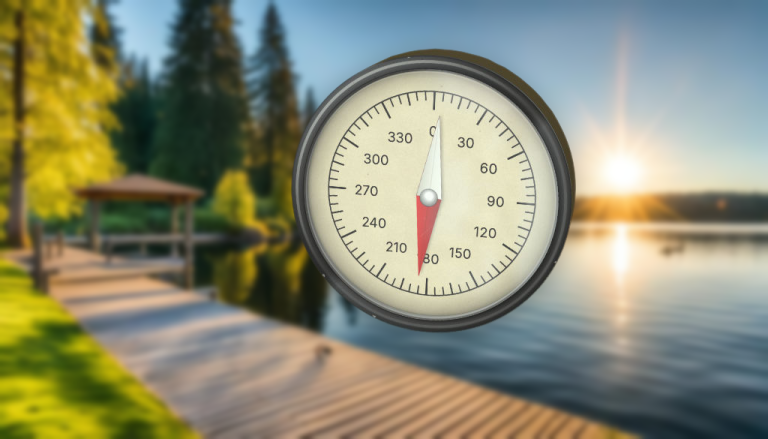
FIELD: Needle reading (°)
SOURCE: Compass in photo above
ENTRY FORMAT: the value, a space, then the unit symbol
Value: 185 °
